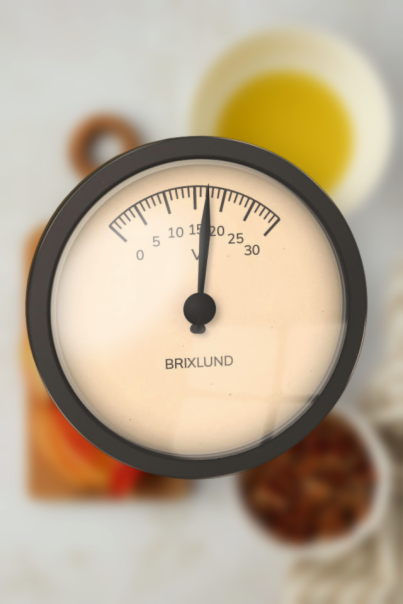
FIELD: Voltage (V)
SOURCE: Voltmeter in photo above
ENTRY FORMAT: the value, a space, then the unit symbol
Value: 17 V
